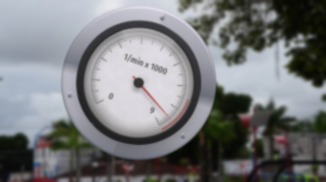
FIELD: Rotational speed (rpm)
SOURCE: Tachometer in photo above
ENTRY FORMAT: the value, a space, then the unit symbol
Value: 8500 rpm
